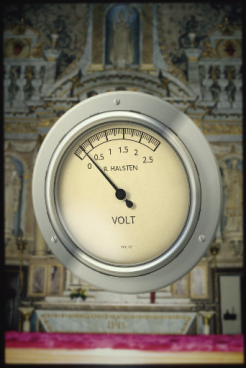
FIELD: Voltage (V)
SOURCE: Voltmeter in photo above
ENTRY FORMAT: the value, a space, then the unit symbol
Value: 0.25 V
